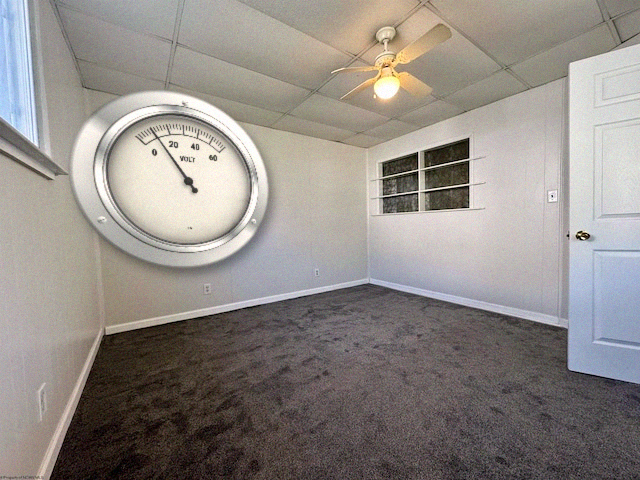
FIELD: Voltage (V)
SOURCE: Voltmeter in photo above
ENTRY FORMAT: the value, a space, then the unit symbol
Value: 10 V
